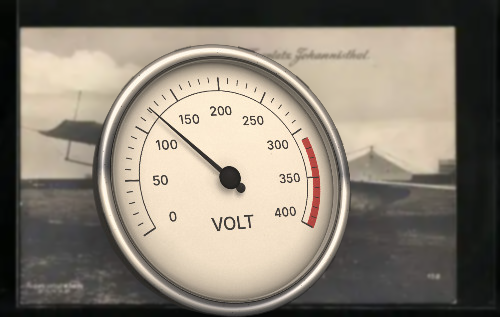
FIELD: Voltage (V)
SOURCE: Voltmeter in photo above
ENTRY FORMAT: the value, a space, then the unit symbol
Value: 120 V
